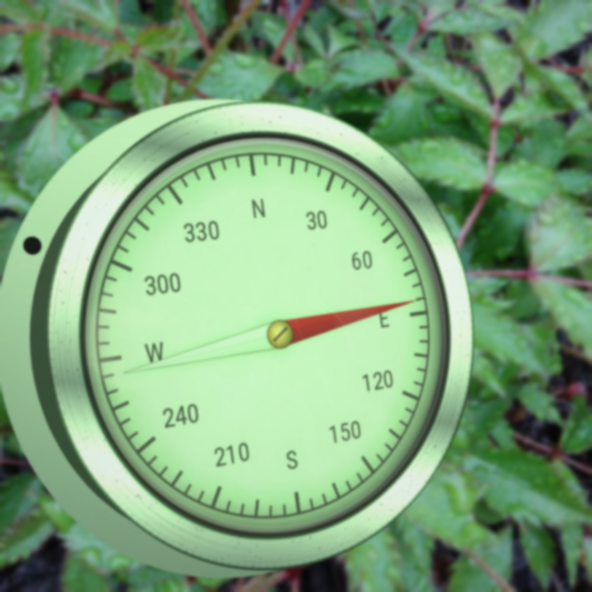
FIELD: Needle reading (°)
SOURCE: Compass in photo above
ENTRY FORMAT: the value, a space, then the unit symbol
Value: 85 °
